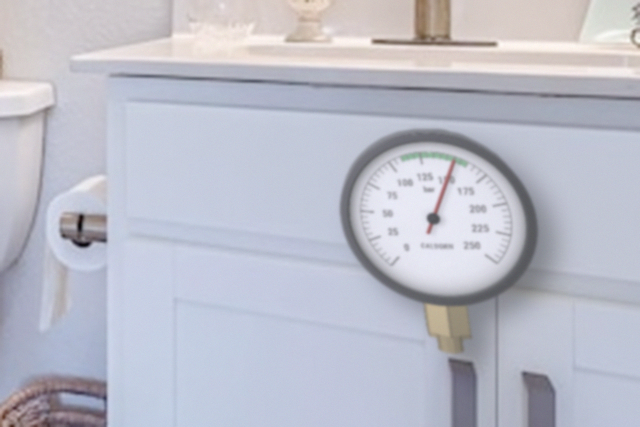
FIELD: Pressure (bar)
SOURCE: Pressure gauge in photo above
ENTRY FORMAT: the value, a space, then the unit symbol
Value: 150 bar
